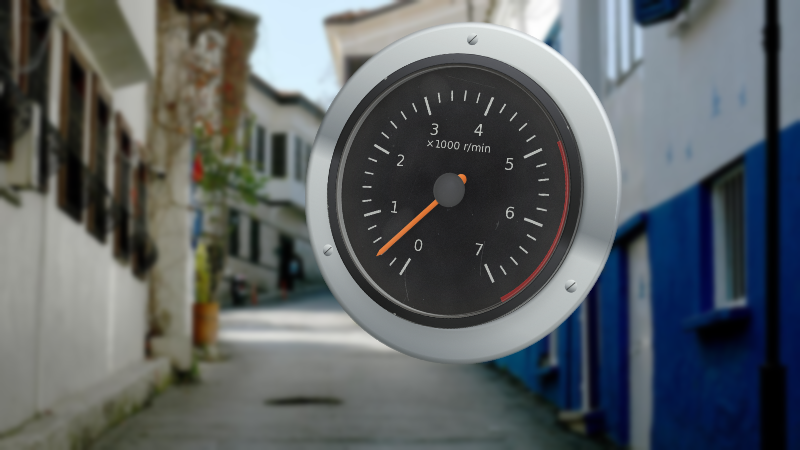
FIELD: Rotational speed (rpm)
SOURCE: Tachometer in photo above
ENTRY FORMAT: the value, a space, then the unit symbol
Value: 400 rpm
